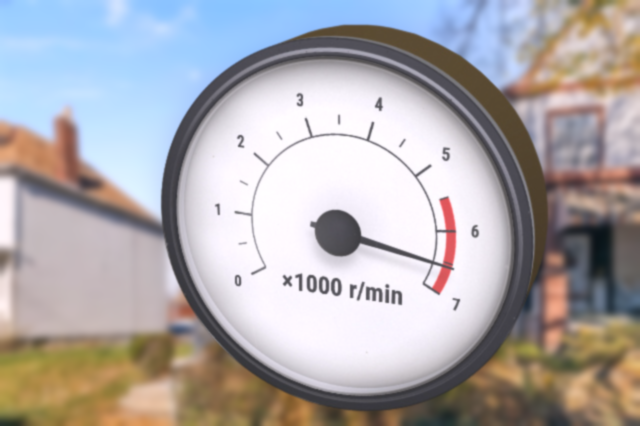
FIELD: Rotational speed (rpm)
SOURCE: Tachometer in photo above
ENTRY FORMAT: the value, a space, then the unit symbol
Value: 6500 rpm
